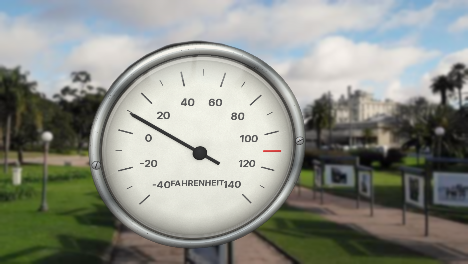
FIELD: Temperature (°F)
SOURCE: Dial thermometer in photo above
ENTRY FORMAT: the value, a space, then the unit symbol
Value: 10 °F
